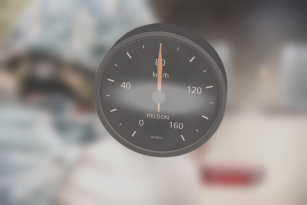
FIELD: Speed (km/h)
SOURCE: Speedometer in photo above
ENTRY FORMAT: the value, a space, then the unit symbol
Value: 80 km/h
